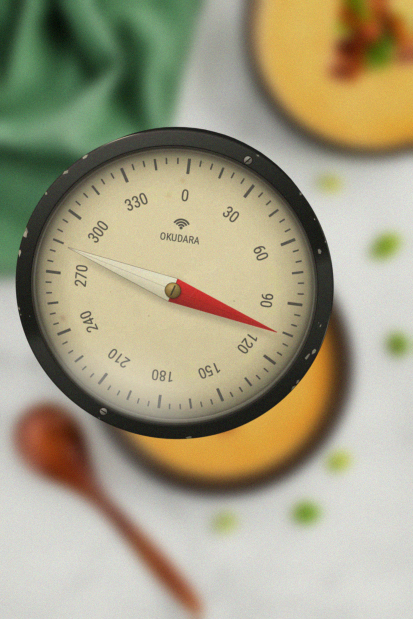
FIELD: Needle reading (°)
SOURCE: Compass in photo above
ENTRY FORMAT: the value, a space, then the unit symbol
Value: 105 °
